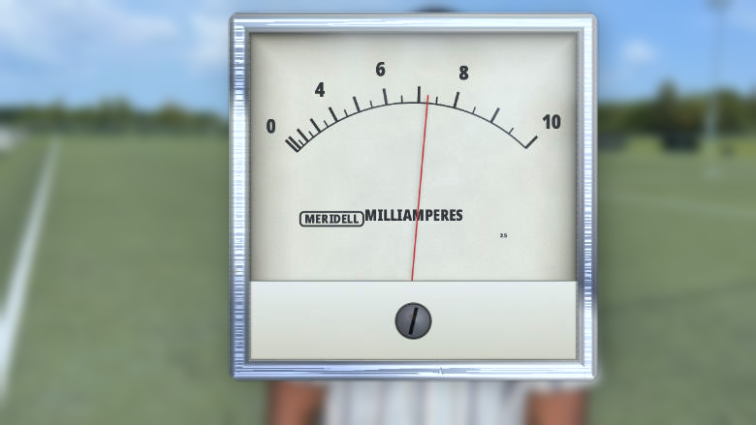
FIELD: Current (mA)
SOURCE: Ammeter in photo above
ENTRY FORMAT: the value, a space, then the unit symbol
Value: 7.25 mA
